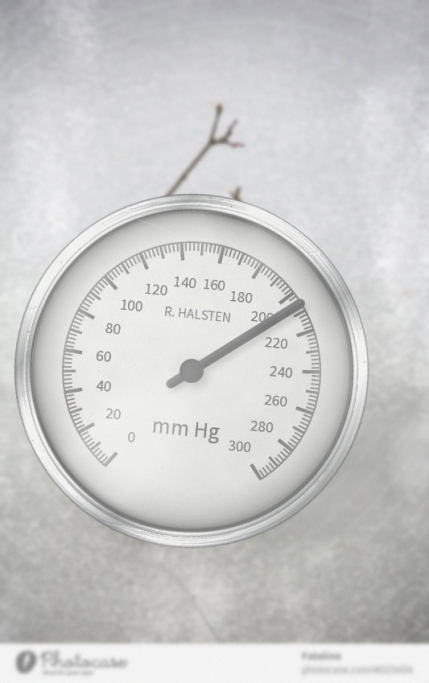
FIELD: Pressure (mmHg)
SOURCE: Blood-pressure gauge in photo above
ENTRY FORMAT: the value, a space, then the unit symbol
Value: 206 mmHg
